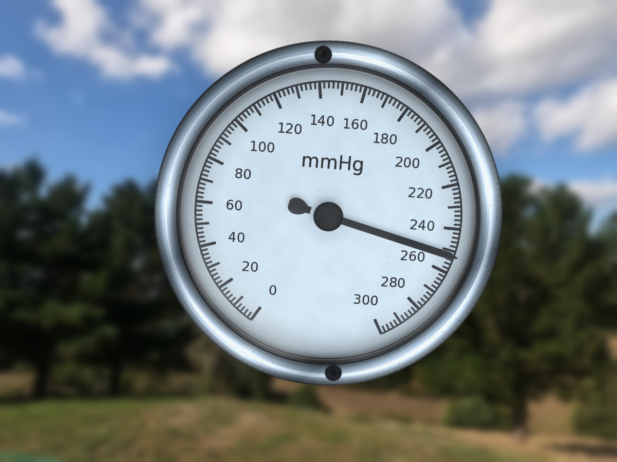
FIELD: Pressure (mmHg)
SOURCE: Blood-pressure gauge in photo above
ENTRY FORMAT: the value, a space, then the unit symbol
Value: 252 mmHg
